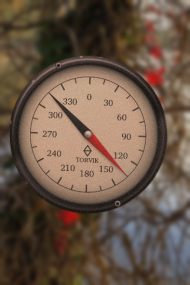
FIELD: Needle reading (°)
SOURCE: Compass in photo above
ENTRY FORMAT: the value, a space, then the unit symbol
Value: 135 °
